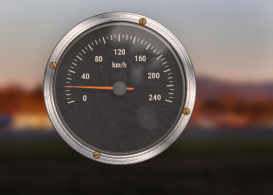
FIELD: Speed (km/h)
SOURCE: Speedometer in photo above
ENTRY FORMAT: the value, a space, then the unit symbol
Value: 20 km/h
